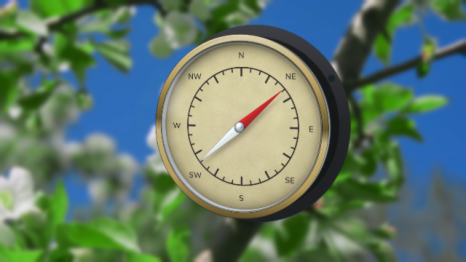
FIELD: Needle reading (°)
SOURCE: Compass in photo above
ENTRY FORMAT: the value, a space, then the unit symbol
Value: 50 °
